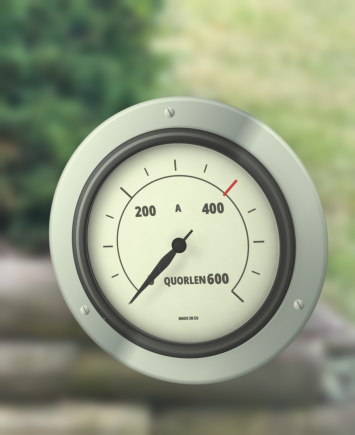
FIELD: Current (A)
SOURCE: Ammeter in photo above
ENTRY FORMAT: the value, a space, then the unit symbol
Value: 0 A
